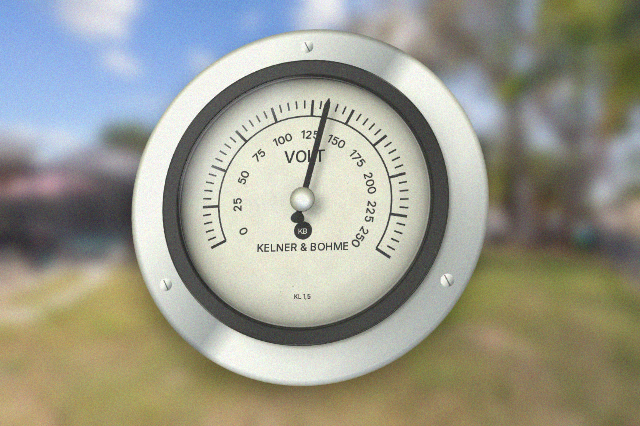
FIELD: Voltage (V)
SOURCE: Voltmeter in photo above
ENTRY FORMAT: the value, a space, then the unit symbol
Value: 135 V
